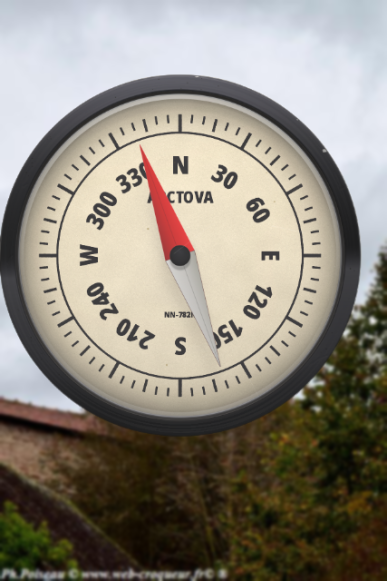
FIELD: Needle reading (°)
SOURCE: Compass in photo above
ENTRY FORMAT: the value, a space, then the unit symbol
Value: 340 °
